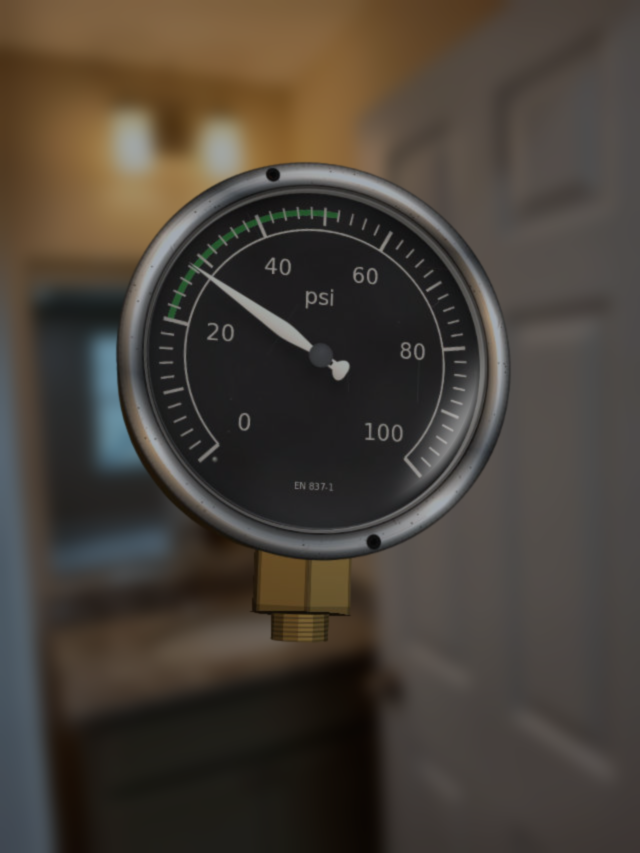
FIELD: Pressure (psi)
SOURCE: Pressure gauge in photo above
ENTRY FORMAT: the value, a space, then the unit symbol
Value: 28 psi
